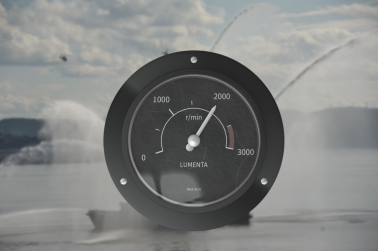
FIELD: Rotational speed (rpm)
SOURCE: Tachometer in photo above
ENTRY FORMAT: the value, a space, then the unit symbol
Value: 2000 rpm
